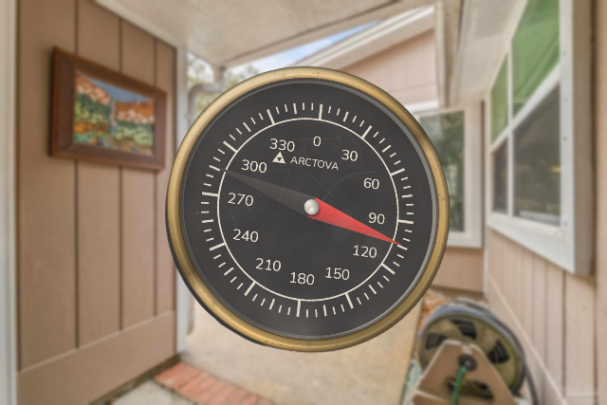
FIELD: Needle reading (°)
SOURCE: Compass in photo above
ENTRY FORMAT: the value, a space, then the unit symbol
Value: 105 °
